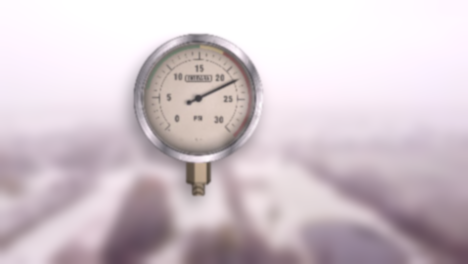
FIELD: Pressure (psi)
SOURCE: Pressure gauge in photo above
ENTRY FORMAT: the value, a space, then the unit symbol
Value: 22 psi
